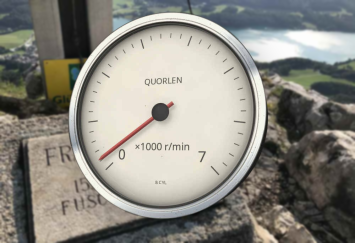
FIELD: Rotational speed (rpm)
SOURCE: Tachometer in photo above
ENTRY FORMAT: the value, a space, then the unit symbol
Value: 200 rpm
